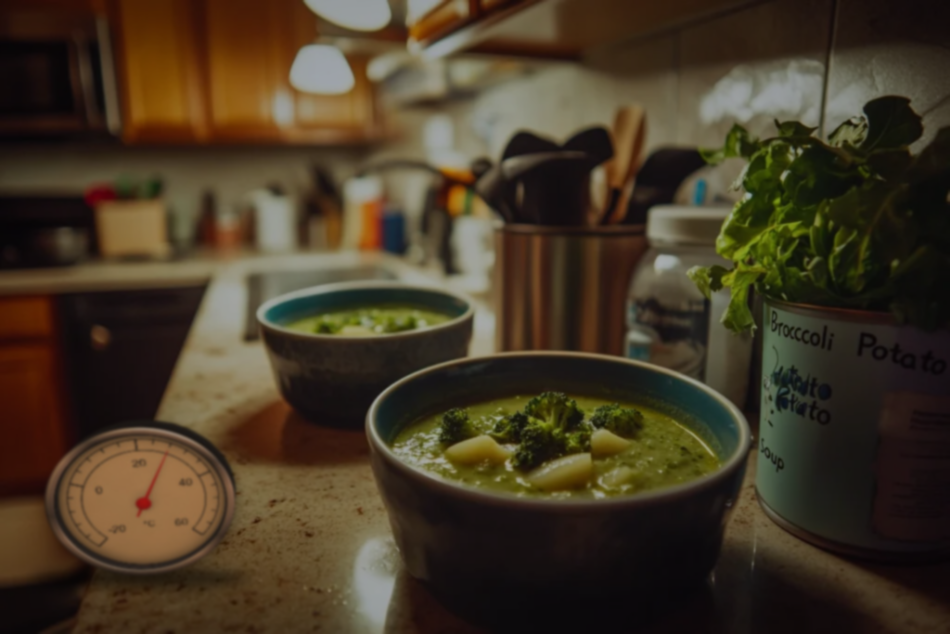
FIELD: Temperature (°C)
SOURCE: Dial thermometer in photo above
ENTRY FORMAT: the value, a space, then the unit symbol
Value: 28 °C
